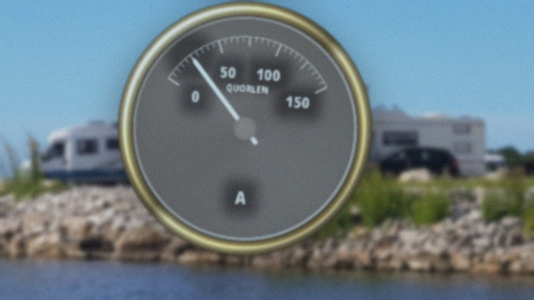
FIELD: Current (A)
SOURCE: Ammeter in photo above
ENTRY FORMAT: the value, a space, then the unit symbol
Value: 25 A
